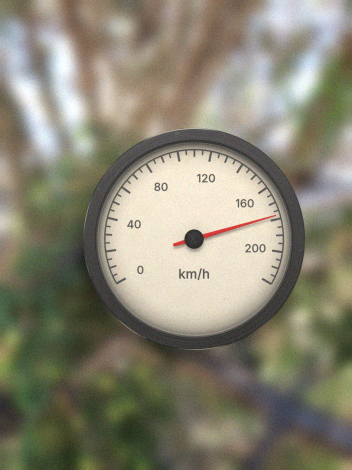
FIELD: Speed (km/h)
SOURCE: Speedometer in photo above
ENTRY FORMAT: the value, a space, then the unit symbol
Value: 177.5 km/h
